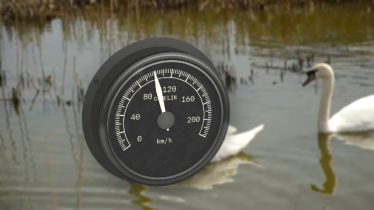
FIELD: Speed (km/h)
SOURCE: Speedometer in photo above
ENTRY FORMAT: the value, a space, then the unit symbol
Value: 100 km/h
